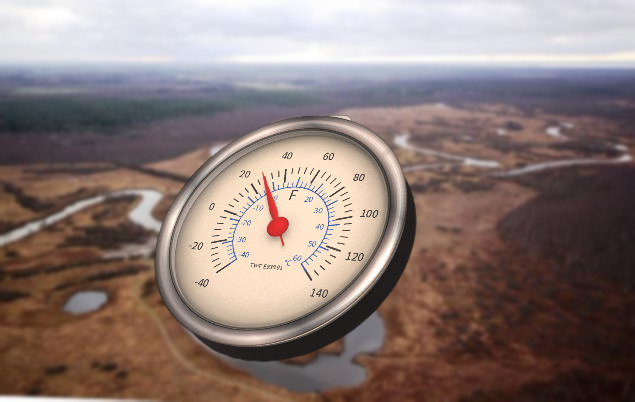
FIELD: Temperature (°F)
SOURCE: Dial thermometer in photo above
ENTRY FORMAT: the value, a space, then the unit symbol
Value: 28 °F
